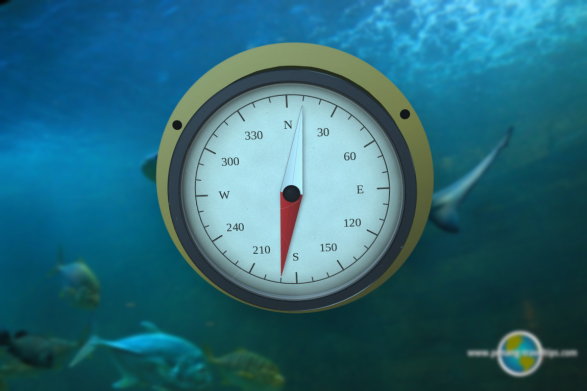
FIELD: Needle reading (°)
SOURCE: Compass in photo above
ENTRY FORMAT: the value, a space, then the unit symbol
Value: 190 °
